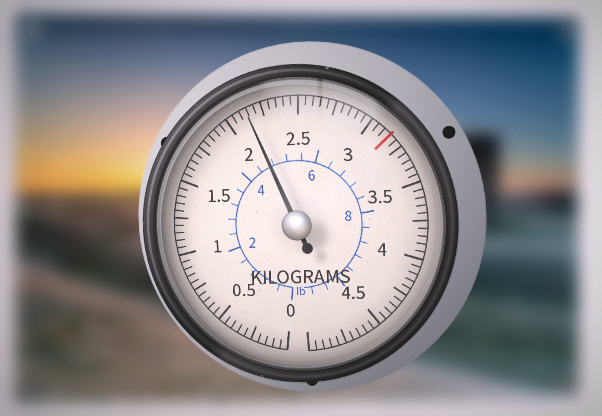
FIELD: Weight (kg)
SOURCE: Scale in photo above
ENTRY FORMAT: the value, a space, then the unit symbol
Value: 2.15 kg
